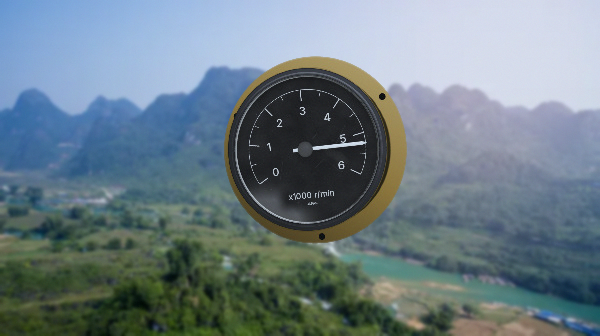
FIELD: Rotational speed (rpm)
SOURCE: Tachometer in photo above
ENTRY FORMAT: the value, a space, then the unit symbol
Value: 5250 rpm
